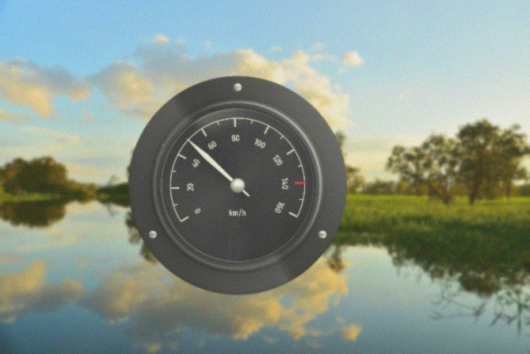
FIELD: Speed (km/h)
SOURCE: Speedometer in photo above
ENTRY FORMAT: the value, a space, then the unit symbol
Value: 50 km/h
